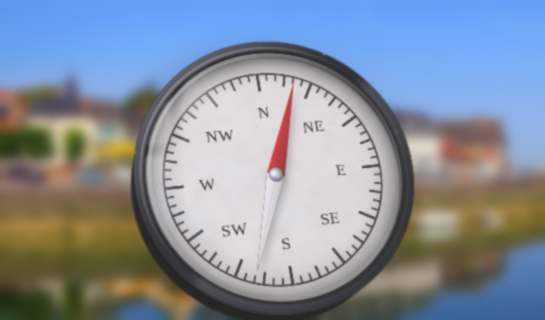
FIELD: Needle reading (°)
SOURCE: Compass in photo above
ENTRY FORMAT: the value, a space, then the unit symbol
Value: 20 °
